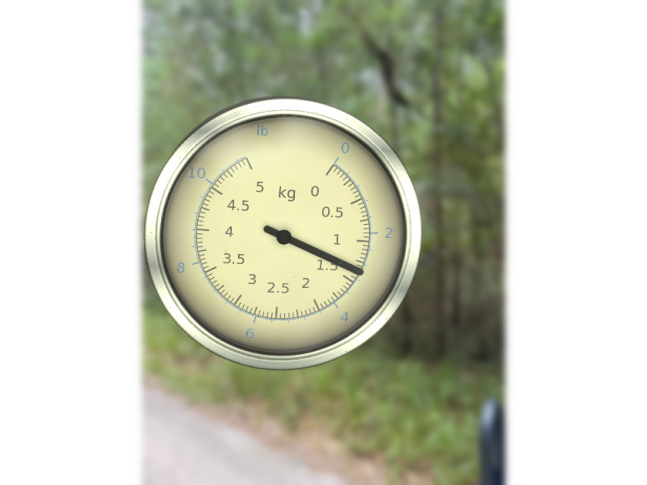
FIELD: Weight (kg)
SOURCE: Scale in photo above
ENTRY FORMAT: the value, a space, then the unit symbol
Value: 1.35 kg
